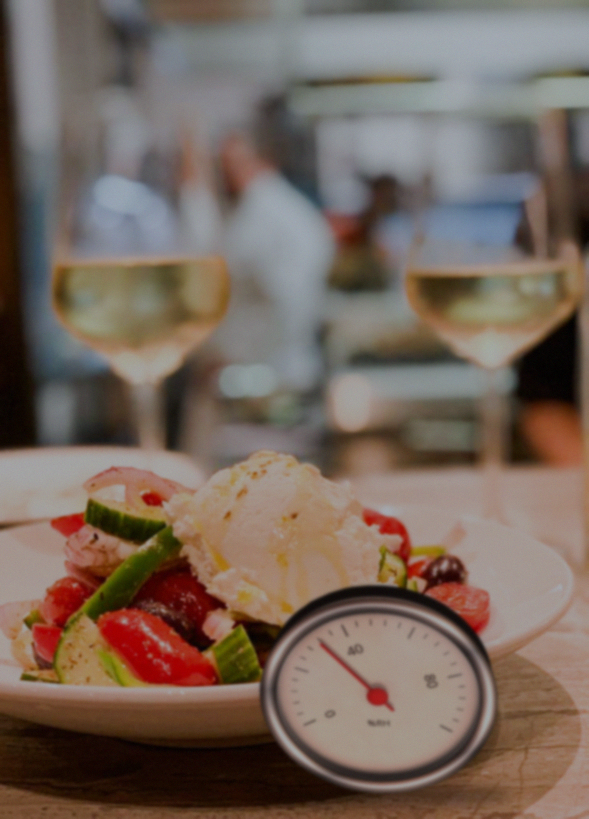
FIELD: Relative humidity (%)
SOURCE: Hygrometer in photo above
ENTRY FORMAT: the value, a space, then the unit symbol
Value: 32 %
